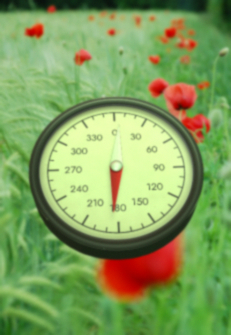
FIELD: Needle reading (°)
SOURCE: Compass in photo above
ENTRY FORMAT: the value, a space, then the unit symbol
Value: 185 °
